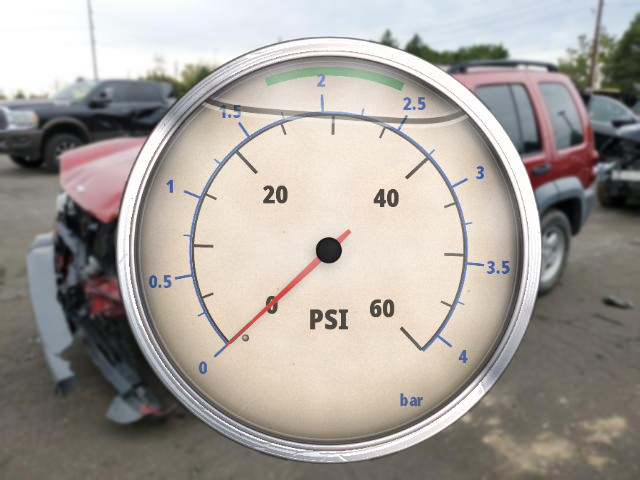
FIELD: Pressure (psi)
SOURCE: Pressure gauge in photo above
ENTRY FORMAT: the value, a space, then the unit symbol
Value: 0 psi
